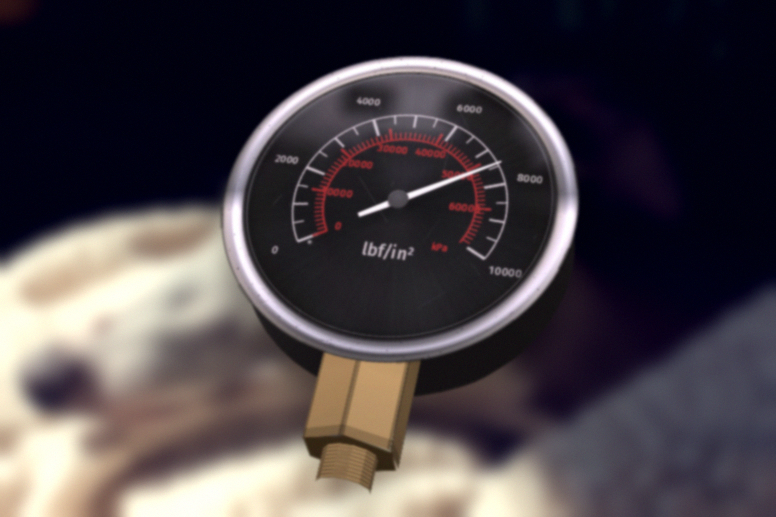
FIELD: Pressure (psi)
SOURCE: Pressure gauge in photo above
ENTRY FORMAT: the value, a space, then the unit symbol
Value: 7500 psi
